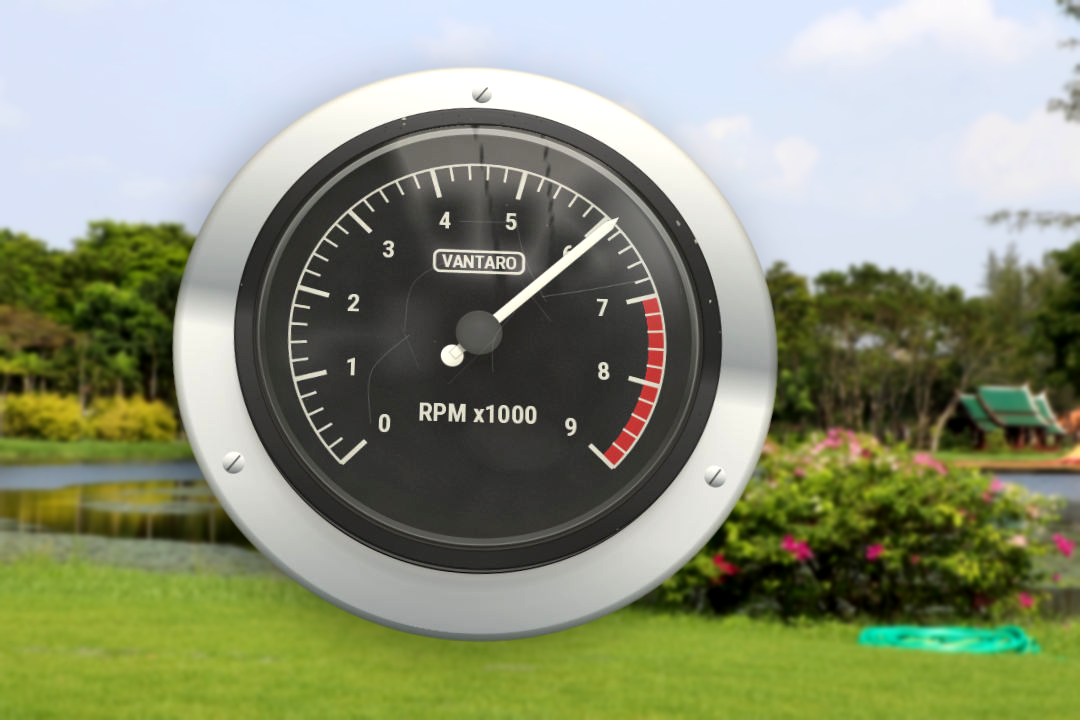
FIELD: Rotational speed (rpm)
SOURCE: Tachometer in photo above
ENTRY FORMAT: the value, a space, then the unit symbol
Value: 6100 rpm
